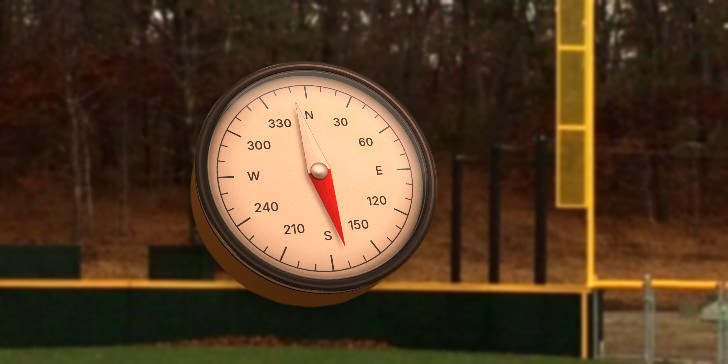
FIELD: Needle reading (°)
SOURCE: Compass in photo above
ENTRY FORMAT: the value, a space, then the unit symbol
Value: 170 °
